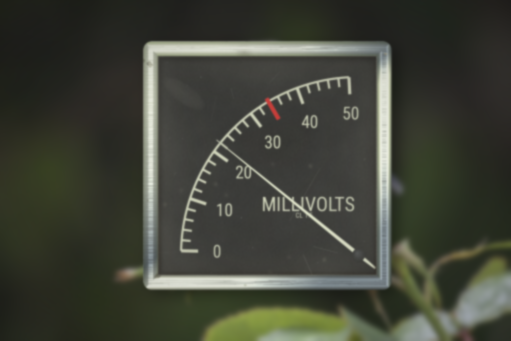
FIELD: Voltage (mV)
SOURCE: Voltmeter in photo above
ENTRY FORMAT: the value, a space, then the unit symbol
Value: 22 mV
